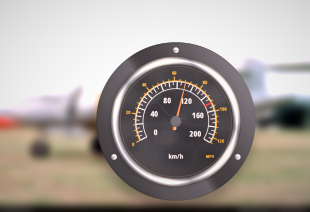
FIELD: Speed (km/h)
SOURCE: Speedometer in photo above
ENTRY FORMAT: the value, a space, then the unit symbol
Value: 110 km/h
